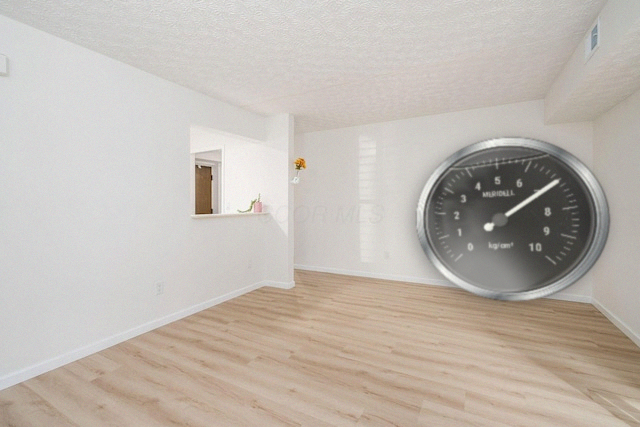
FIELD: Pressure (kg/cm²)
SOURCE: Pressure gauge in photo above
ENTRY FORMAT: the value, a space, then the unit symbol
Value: 7 kg/cm²
